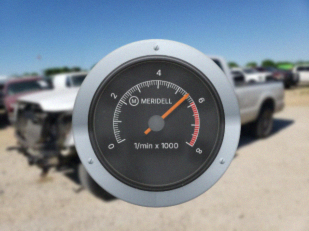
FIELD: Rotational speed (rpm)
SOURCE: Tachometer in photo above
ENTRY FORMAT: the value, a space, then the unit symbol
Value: 5500 rpm
